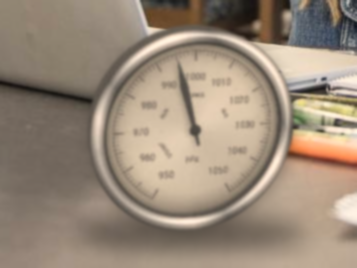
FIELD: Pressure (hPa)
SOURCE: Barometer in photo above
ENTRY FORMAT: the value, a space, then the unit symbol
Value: 995 hPa
